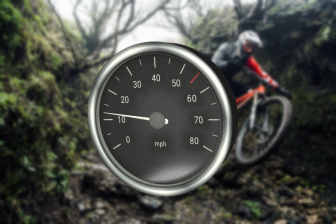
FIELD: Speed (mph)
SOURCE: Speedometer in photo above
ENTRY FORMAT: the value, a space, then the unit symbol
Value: 12.5 mph
